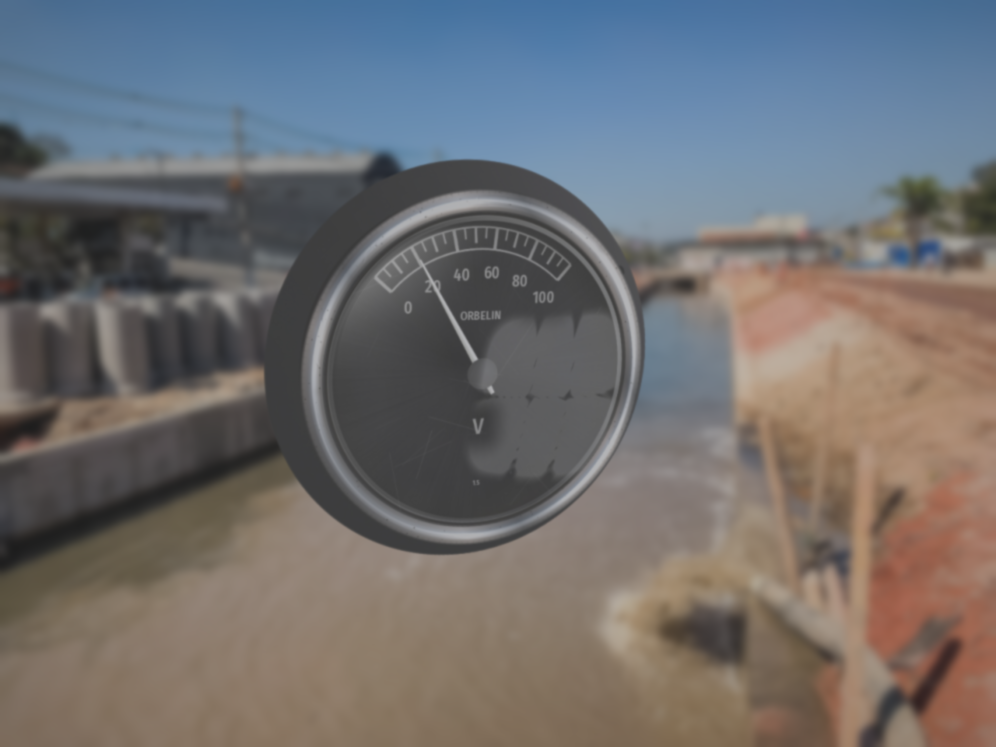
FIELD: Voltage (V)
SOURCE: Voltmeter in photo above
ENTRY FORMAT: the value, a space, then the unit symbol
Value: 20 V
